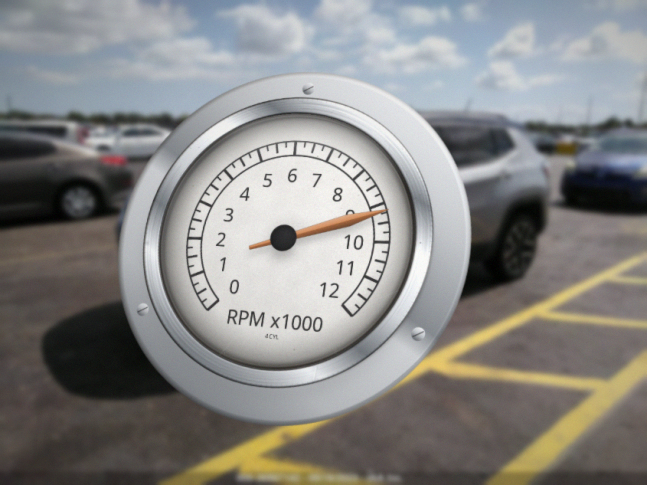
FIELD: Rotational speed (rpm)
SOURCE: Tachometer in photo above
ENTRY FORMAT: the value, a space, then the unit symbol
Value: 9250 rpm
